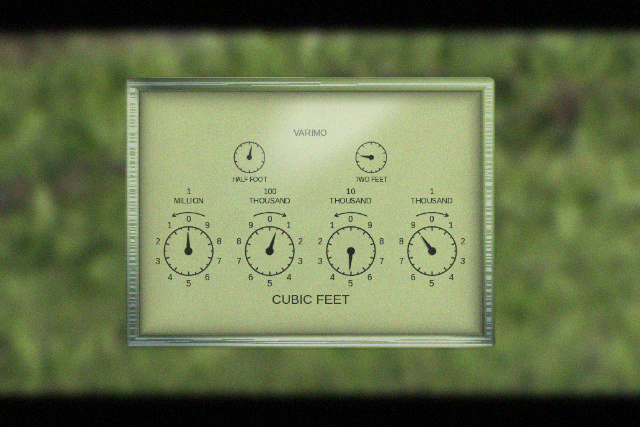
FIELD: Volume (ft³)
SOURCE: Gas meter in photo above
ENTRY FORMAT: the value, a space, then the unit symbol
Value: 4900 ft³
